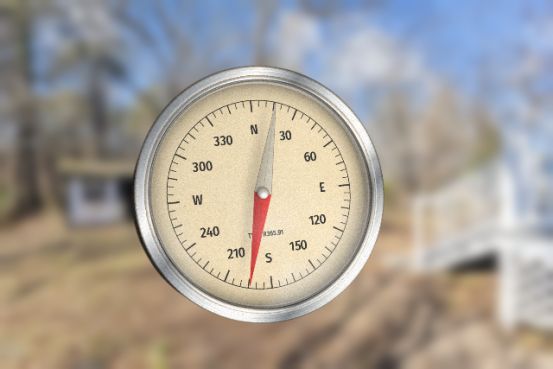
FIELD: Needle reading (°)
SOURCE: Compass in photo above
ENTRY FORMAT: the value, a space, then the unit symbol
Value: 195 °
